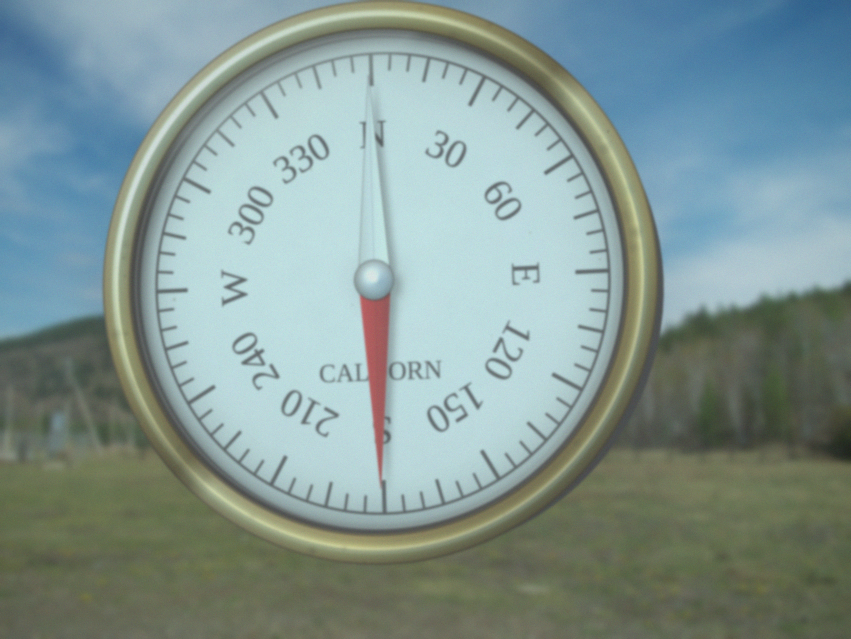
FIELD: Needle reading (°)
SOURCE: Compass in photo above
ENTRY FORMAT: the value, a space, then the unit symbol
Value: 180 °
